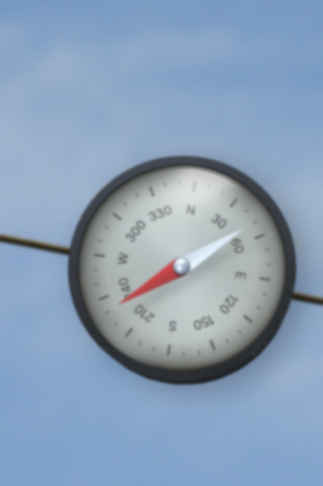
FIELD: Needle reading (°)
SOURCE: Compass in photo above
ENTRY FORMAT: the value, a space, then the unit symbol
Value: 230 °
